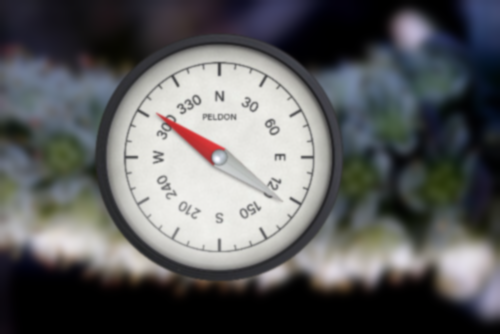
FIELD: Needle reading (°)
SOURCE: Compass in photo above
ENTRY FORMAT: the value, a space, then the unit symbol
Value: 305 °
